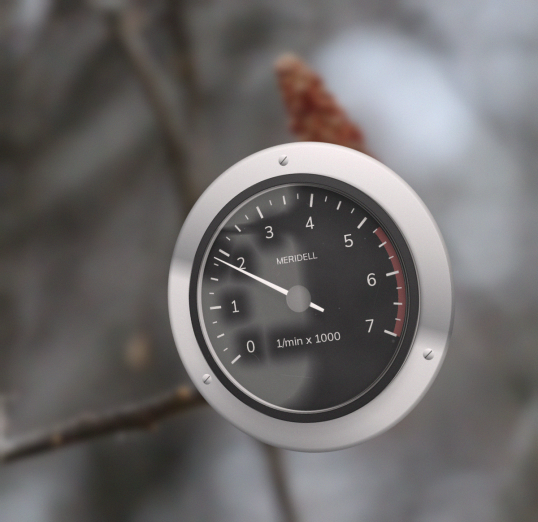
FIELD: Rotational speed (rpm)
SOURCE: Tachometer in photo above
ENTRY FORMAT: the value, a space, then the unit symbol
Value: 1875 rpm
